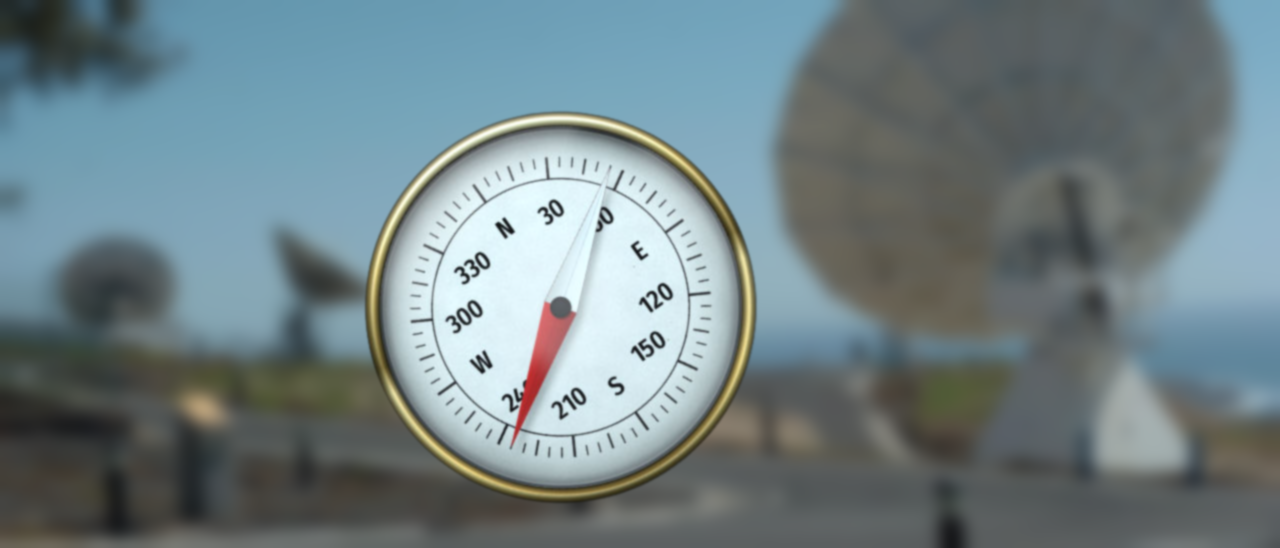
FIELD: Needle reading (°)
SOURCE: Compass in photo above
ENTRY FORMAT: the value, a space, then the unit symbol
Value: 235 °
